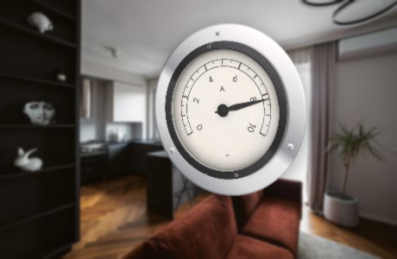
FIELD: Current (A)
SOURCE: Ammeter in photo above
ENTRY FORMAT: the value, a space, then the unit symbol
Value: 8.25 A
